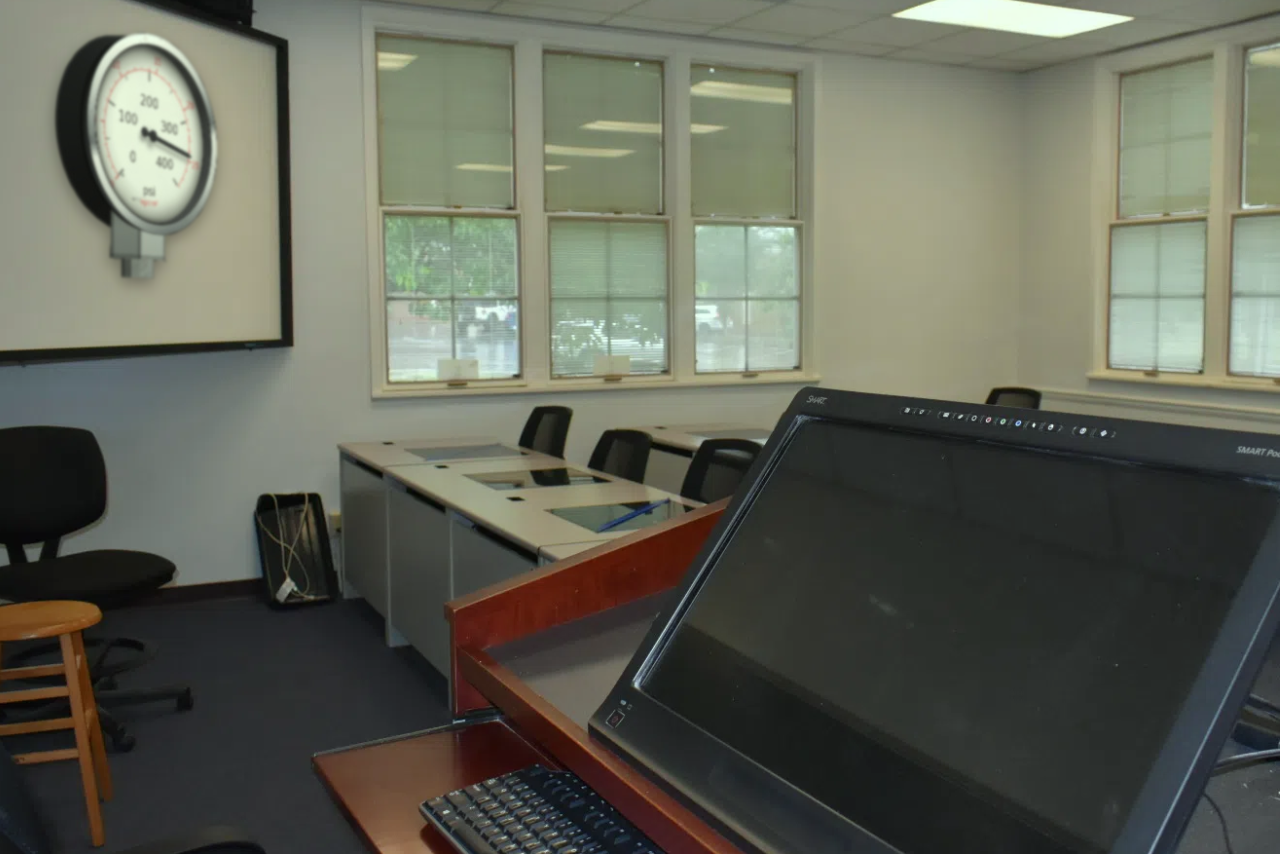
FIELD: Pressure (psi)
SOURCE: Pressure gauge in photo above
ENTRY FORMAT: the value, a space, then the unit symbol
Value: 350 psi
